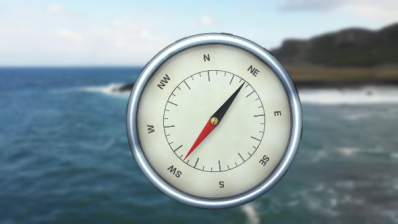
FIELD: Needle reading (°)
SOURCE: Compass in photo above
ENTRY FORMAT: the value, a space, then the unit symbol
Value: 225 °
